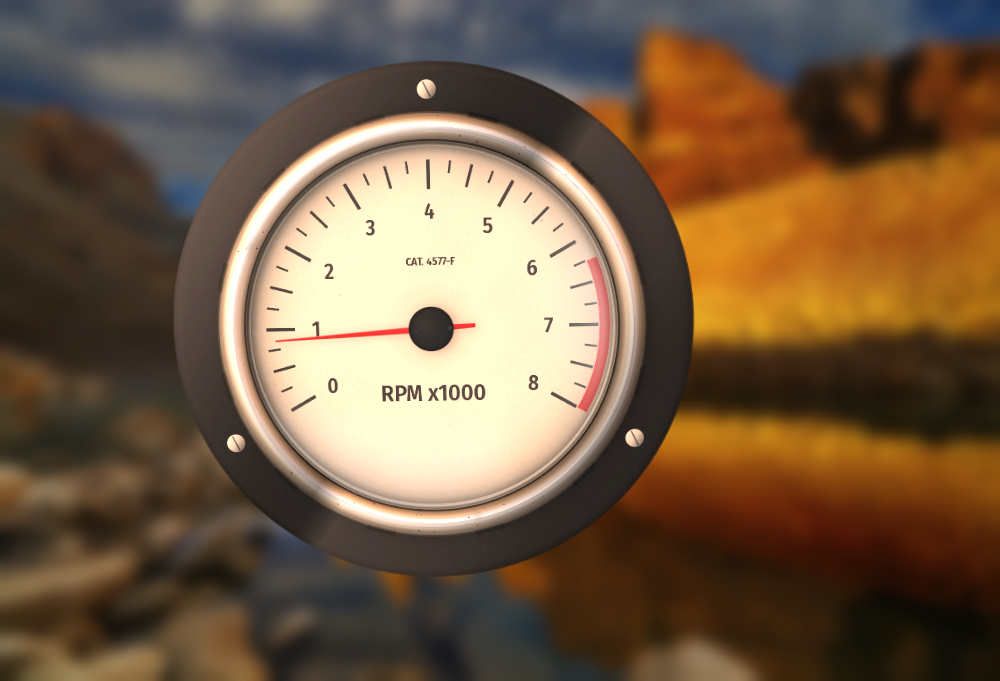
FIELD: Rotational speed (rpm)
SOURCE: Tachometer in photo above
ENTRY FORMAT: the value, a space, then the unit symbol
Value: 875 rpm
